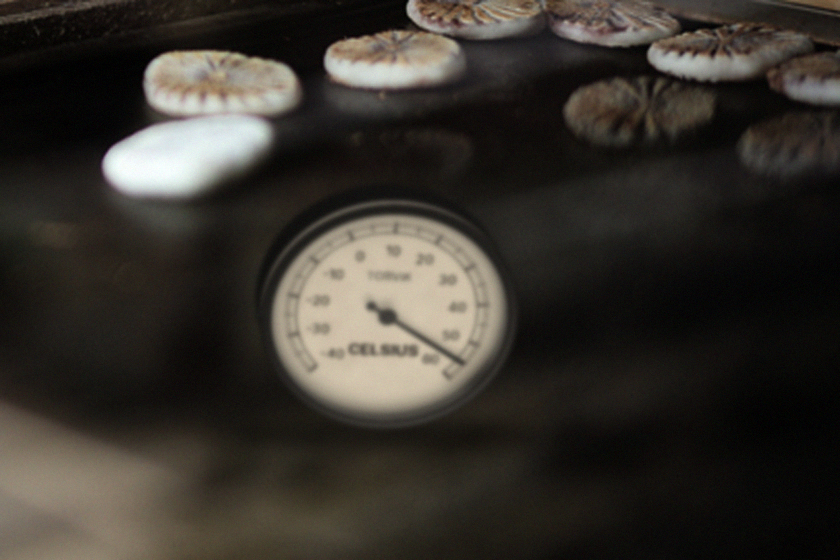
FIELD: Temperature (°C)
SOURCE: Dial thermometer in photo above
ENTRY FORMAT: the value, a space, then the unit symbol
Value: 55 °C
